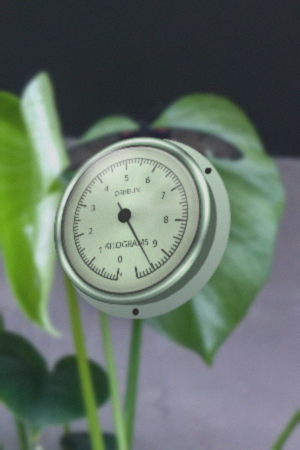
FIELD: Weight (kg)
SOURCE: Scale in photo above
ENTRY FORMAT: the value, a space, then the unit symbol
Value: 9.5 kg
